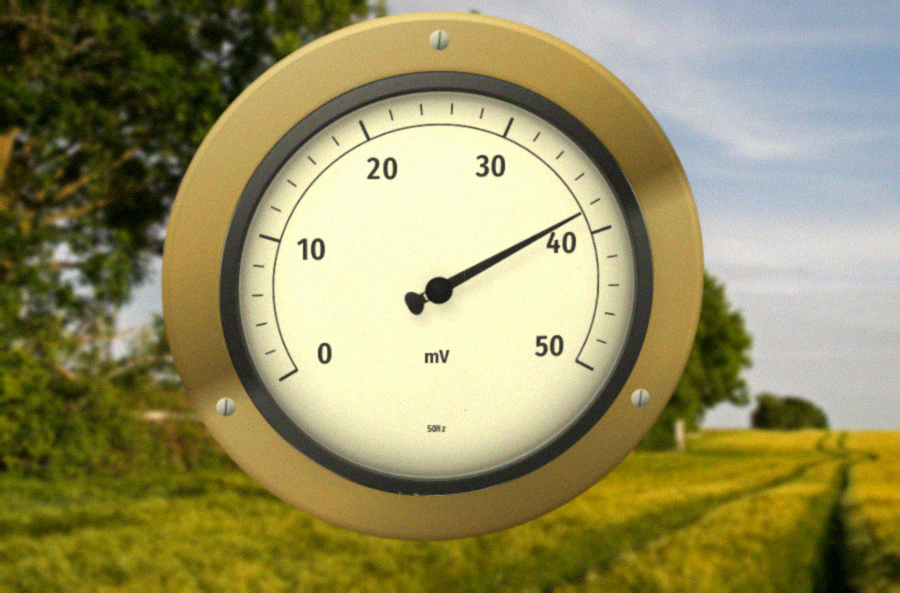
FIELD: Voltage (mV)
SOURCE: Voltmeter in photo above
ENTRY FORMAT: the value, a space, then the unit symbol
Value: 38 mV
